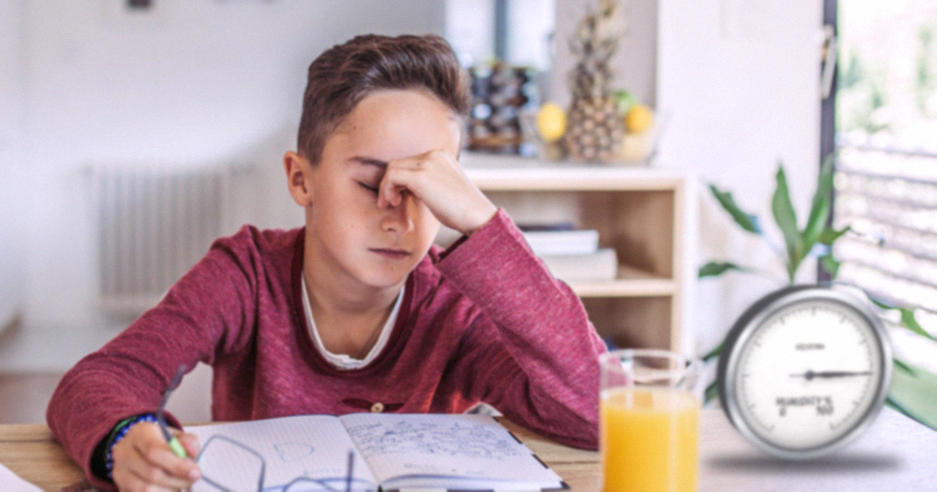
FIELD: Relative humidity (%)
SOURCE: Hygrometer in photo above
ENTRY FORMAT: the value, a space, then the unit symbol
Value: 80 %
